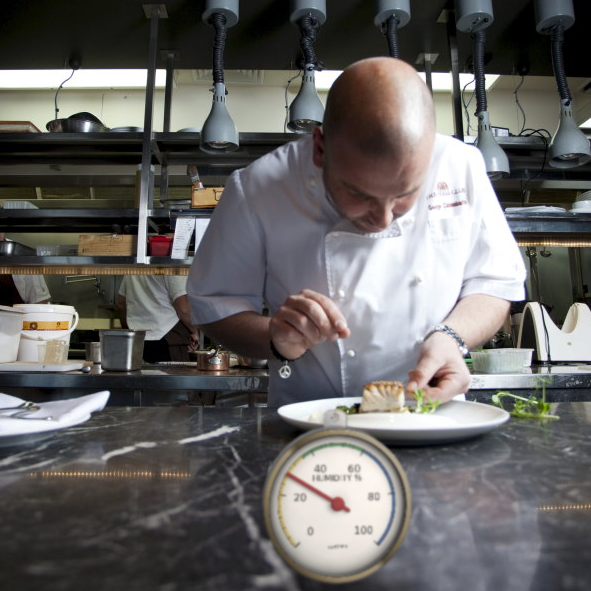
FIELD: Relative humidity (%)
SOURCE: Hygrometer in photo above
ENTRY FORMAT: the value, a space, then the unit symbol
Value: 28 %
